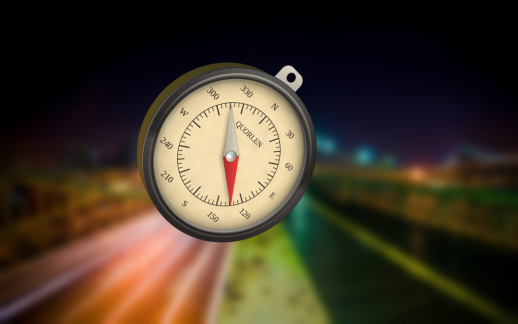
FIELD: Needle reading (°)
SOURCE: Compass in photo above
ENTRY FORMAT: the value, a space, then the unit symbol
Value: 135 °
